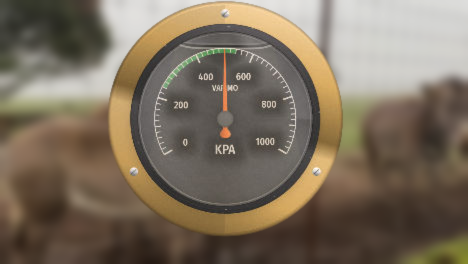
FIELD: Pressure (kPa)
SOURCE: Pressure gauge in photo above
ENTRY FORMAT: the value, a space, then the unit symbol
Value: 500 kPa
